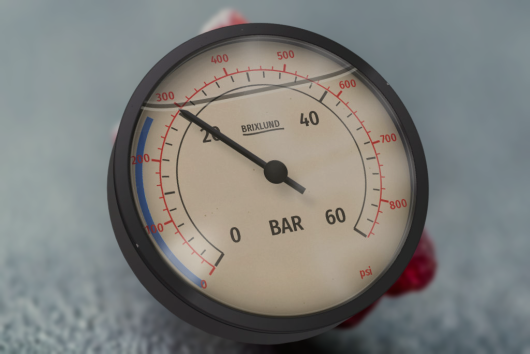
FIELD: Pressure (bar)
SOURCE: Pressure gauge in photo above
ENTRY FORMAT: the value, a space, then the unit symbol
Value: 20 bar
